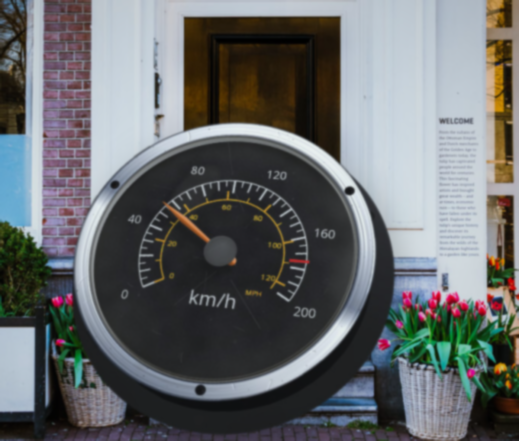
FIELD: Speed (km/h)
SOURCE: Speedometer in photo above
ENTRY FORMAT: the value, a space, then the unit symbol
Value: 55 km/h
